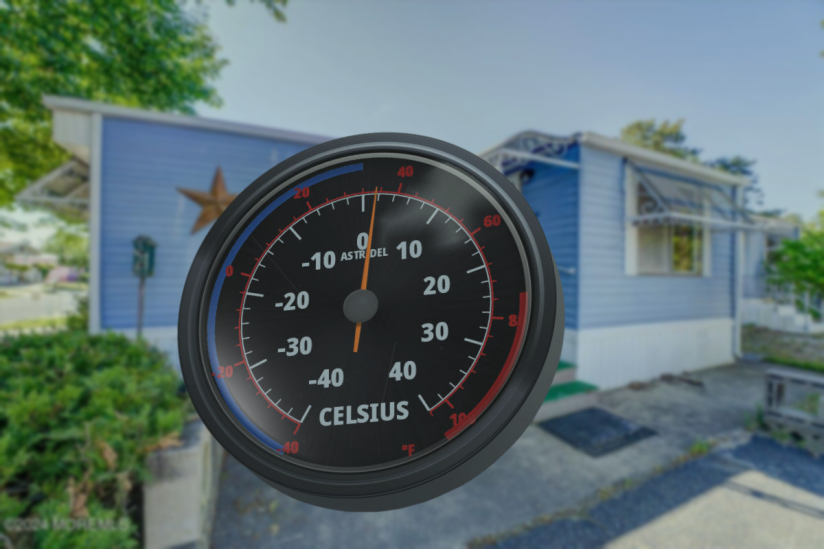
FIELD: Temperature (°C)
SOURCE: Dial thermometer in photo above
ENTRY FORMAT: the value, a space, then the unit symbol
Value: 2 °C
